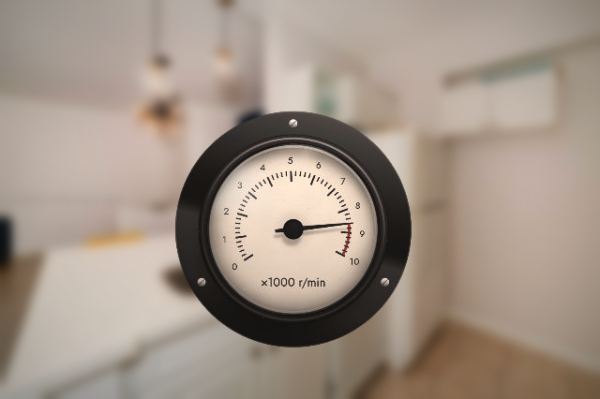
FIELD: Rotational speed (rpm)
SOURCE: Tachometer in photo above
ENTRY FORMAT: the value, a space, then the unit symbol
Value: 8600 rpm
